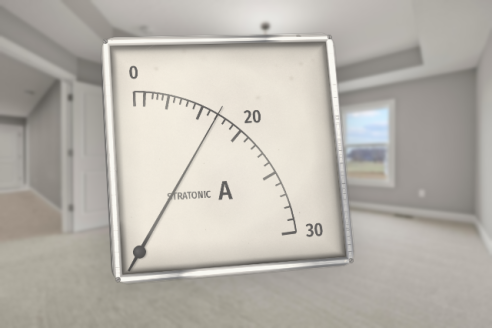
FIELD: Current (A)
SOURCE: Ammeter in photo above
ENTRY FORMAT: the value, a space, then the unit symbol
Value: 17 A
